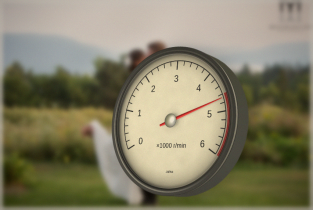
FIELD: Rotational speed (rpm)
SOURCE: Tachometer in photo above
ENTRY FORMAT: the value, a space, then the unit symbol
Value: 4700 rpm
